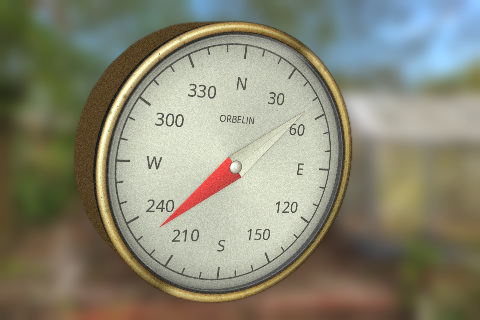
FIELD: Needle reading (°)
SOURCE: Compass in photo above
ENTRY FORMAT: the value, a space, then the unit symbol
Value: 230 °
